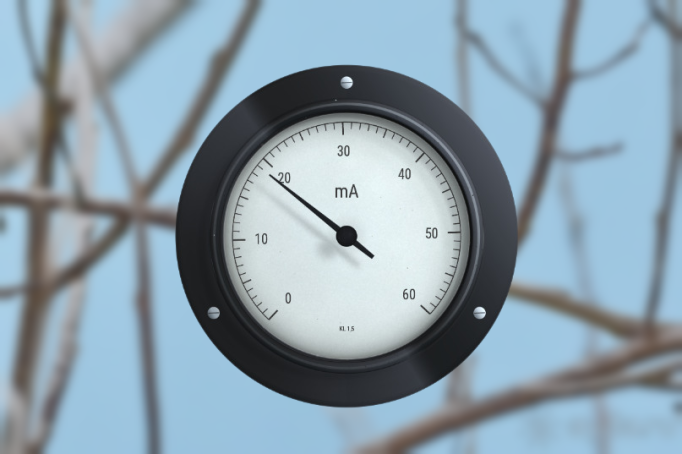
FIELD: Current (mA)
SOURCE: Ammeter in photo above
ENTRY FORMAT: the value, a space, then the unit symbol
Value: 19 mA
